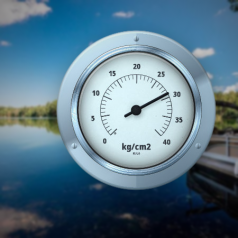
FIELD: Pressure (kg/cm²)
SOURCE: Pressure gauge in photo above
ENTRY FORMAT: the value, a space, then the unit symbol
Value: 29 kg/cm²
